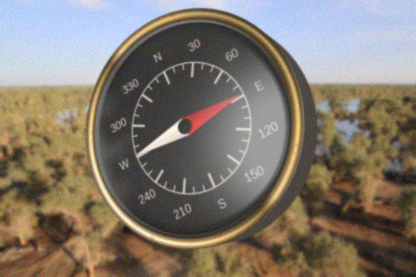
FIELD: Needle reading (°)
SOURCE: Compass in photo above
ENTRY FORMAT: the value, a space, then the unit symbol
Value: 90 °
